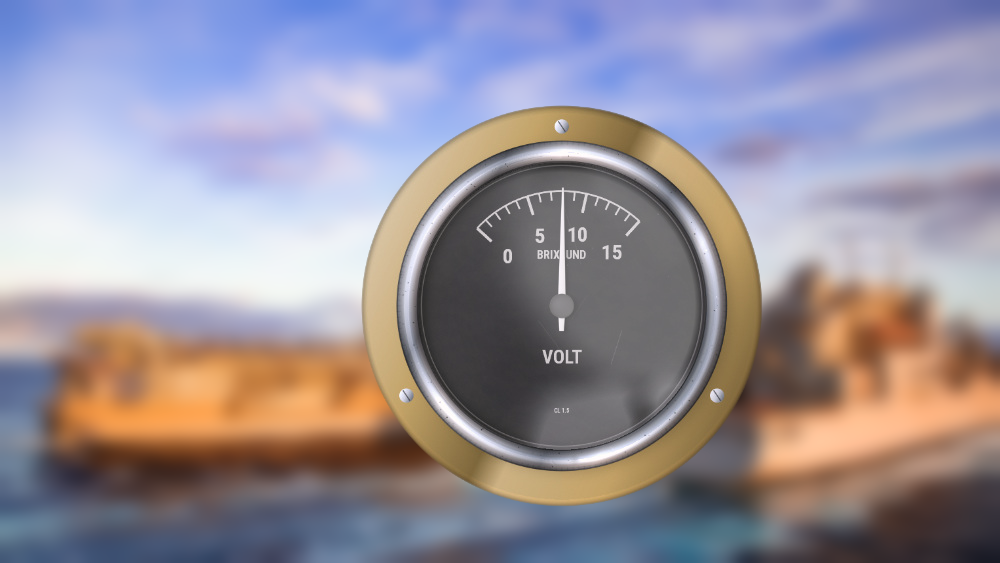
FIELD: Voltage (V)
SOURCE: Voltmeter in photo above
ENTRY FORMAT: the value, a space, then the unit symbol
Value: 8 V
